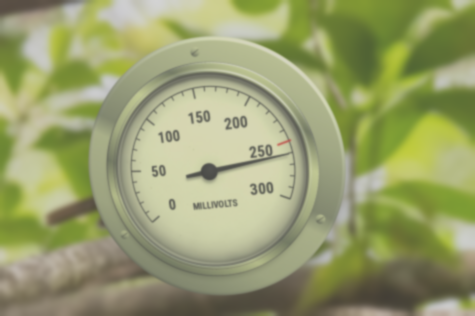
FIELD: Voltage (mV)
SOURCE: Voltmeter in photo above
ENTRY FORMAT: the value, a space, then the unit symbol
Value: 260 mV
